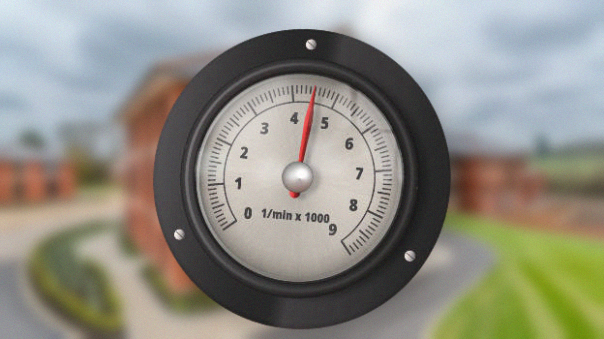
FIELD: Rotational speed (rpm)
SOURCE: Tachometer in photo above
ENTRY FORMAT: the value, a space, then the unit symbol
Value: 4500 rpm
